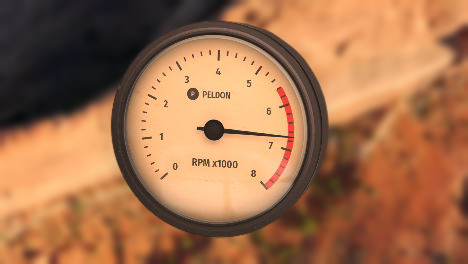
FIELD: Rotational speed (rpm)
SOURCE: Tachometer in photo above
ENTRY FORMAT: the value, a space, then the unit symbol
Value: 6700 rpm
